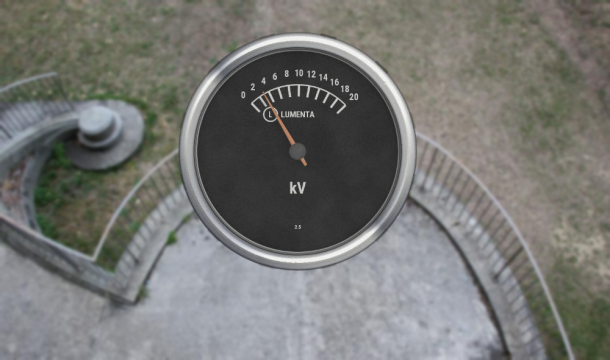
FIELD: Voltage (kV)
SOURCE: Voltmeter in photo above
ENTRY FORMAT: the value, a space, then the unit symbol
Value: 3 kV
